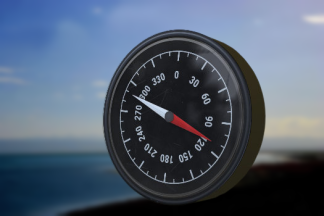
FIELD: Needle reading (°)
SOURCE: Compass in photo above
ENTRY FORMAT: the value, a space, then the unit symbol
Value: 110 °
